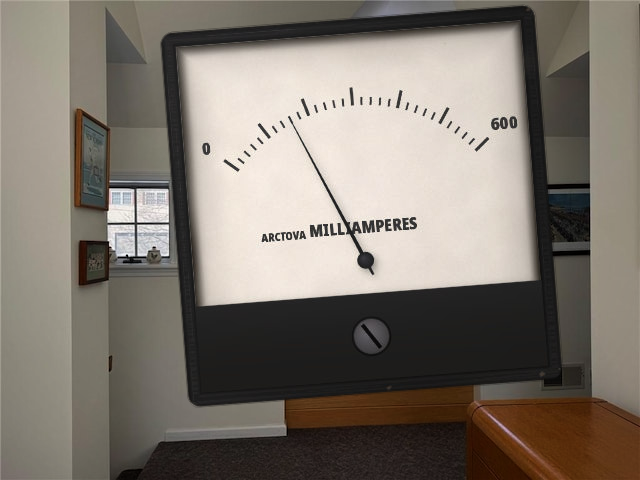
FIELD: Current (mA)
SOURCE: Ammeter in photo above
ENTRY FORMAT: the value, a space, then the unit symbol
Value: 160 mA
